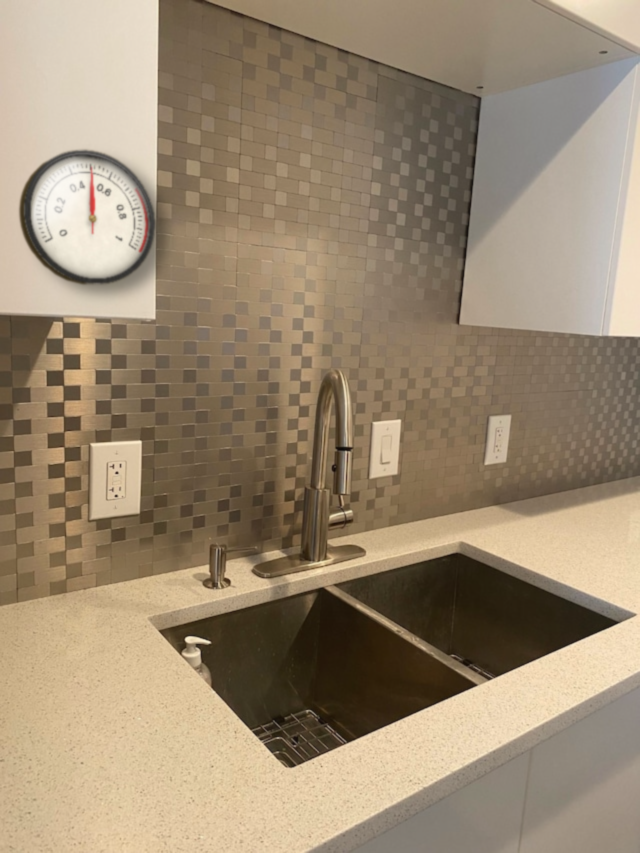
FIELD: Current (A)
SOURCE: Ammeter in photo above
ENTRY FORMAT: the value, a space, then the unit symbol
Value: 0.5 A
